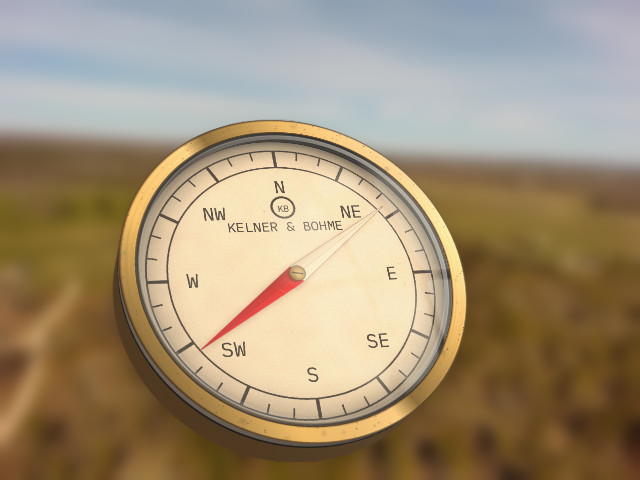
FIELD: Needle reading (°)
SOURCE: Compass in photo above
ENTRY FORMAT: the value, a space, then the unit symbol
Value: 235 °
